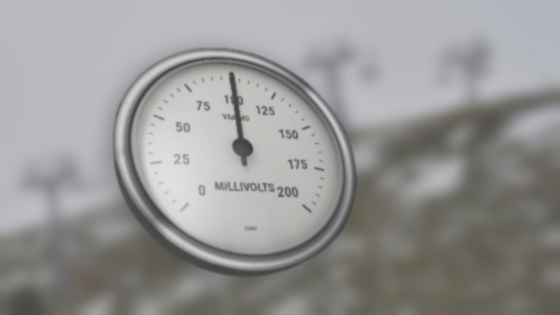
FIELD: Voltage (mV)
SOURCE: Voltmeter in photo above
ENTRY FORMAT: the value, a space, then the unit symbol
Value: 100 mV
